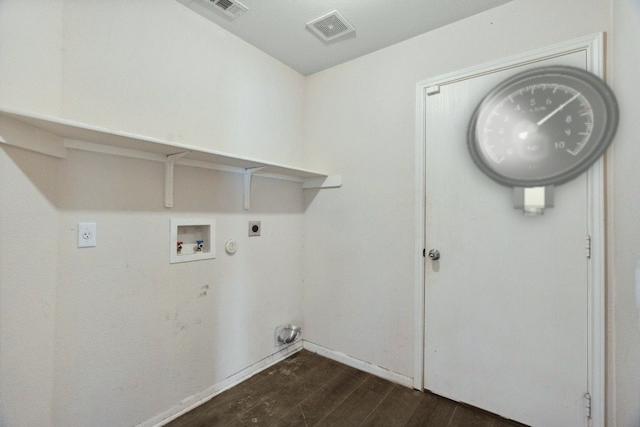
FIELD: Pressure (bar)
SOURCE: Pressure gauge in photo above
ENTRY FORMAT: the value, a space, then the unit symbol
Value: 7 bar
